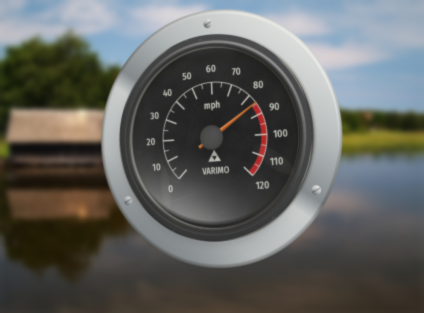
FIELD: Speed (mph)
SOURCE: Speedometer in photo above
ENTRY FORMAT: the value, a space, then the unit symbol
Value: 85 mph
